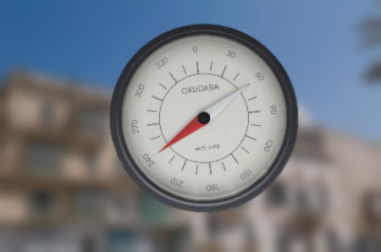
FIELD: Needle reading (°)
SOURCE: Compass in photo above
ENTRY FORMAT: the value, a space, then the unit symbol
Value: 240 °
